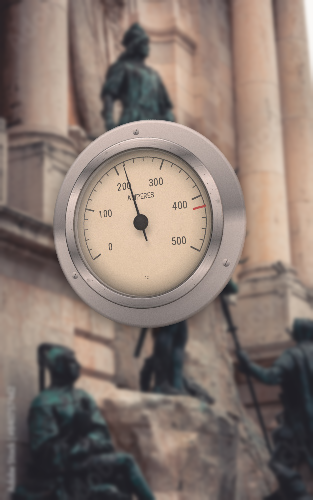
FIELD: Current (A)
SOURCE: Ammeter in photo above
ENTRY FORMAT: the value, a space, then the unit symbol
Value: 220 A
